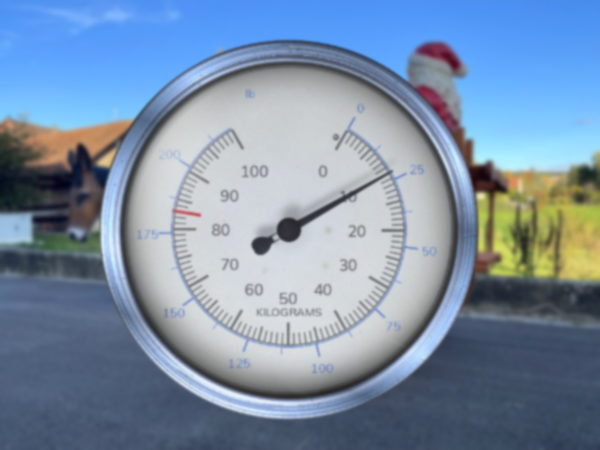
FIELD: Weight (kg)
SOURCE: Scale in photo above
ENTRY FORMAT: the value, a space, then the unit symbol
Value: 10 kg
